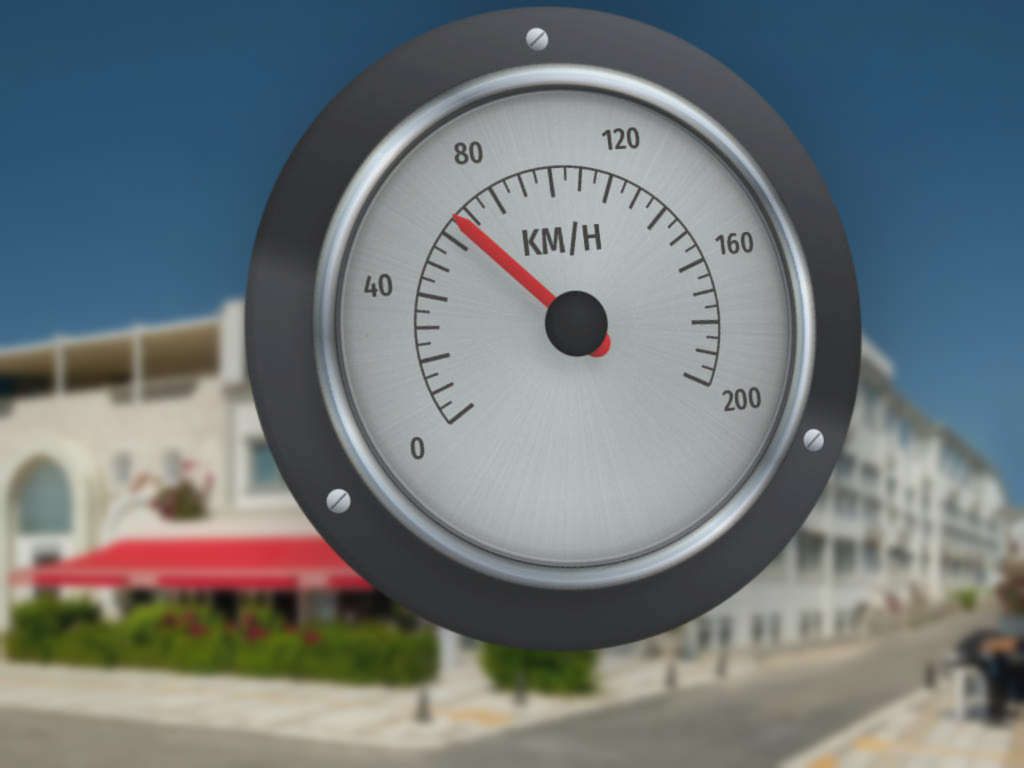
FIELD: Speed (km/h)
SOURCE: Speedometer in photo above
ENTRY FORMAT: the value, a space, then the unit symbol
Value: 65 km/h
